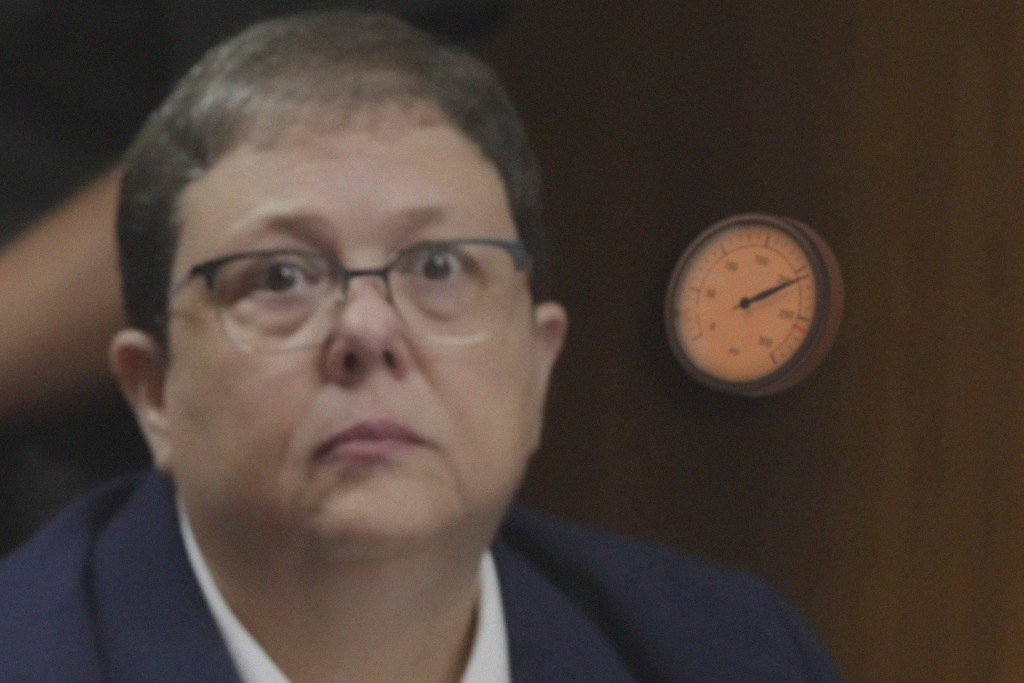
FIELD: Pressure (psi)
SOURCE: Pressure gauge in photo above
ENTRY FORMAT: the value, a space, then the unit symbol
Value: 210 psi
